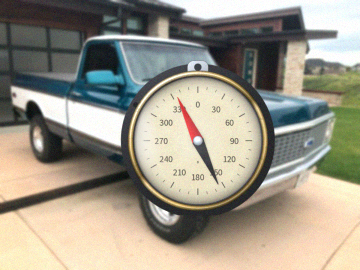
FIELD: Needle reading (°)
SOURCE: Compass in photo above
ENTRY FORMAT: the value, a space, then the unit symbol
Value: 335 °
